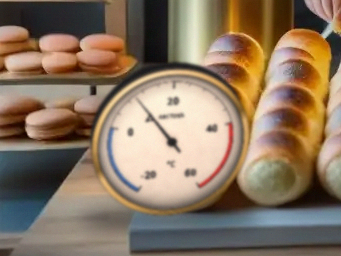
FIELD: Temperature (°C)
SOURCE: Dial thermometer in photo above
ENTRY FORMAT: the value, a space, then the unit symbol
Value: 10 °C
